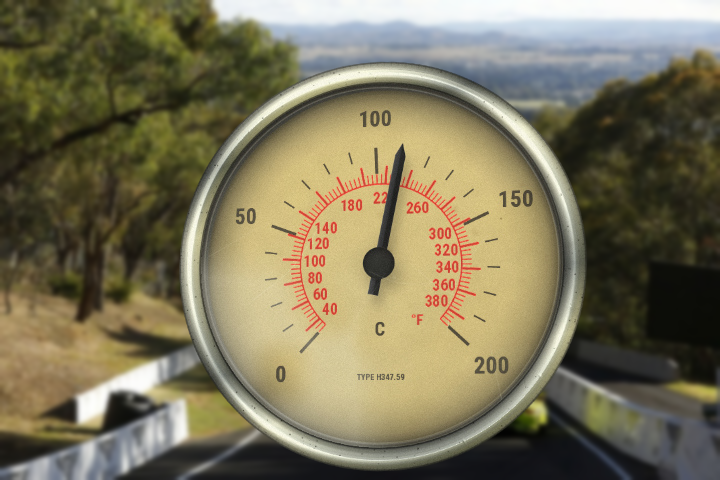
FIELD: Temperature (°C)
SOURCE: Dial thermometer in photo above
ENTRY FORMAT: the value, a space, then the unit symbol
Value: 110 °C
